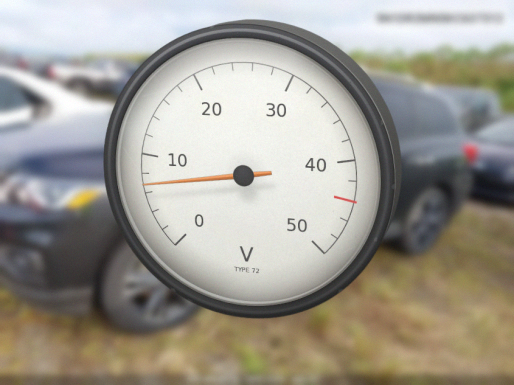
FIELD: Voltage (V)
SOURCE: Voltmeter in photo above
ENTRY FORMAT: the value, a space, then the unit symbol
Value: 7 V
